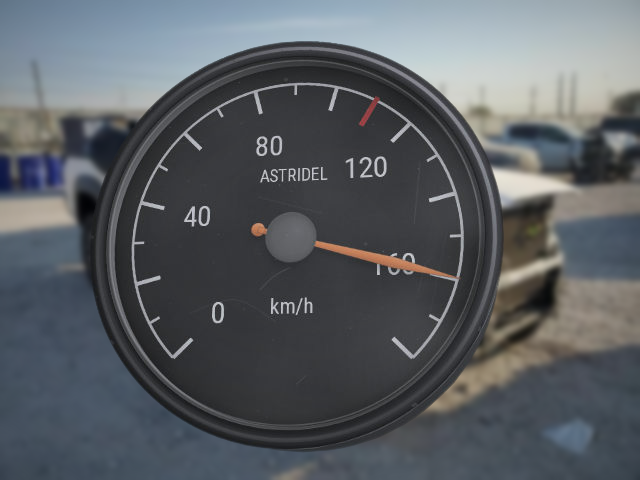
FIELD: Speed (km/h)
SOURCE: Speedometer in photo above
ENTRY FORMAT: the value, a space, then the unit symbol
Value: 160 km/h
